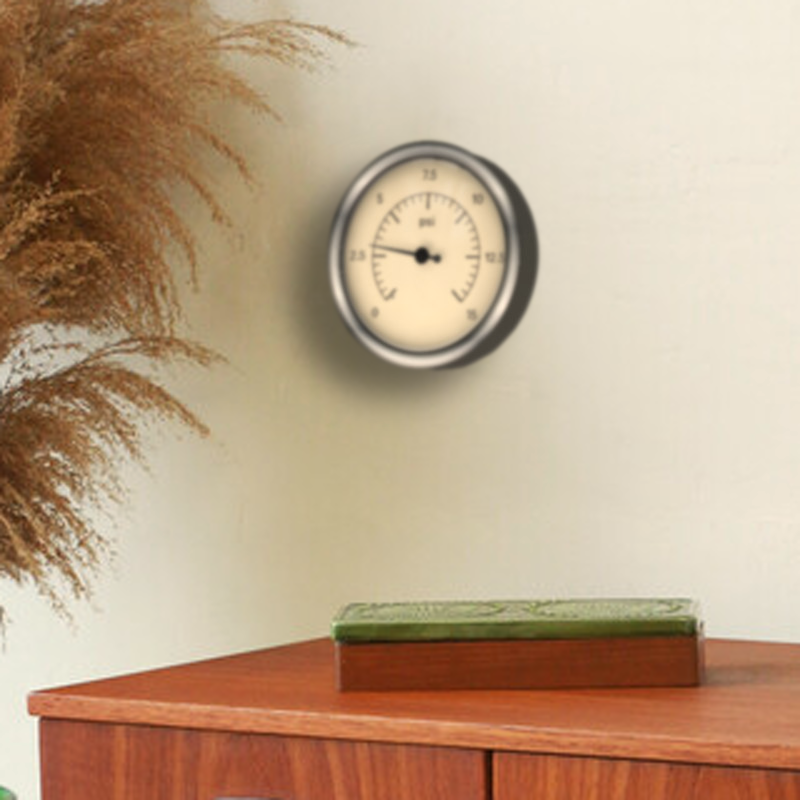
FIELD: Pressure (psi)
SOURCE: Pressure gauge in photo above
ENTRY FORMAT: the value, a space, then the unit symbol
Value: 3 psi
